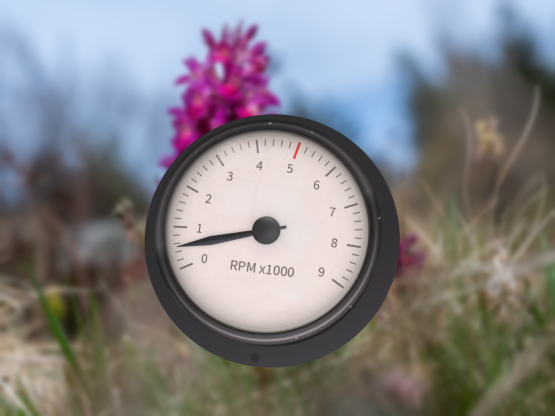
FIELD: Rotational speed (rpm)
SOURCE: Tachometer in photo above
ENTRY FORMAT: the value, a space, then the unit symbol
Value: 500 rpm
